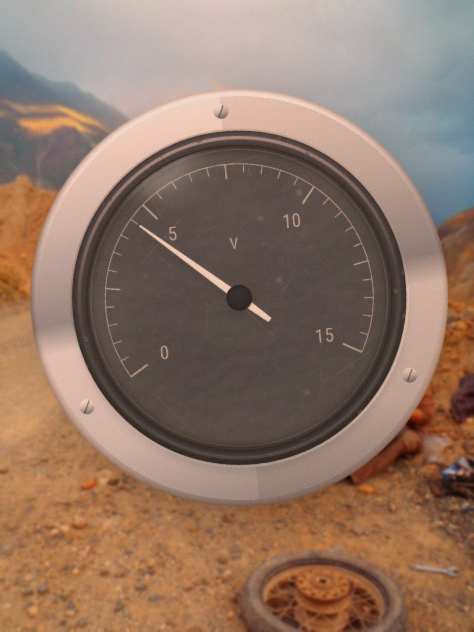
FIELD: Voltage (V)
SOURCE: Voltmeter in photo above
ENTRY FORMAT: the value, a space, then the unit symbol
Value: 4.5 V
